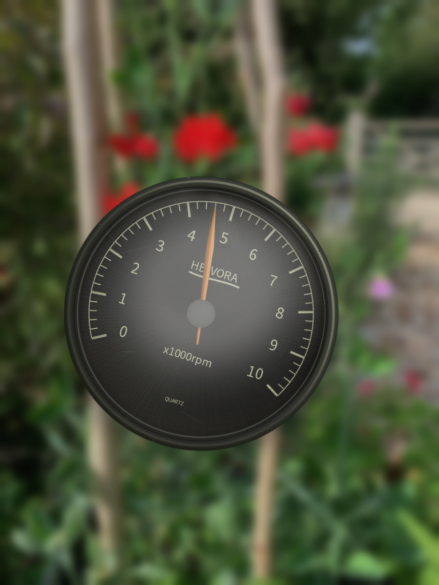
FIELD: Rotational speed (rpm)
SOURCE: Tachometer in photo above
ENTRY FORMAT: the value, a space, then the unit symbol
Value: 4600 rpm
